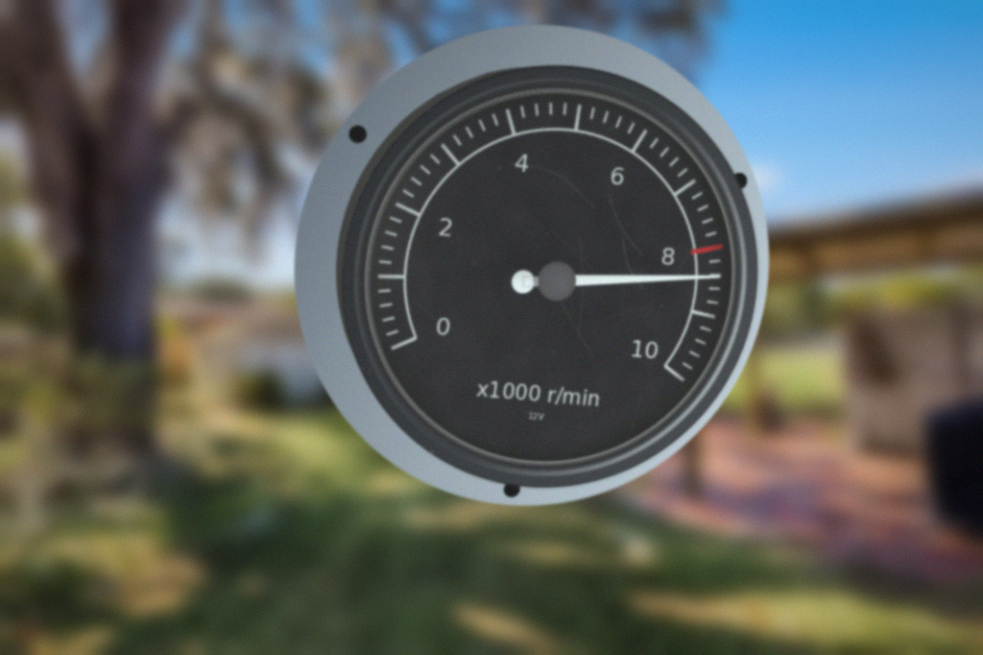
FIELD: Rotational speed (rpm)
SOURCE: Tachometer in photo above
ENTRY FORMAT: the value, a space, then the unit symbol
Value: 8400 rpm
